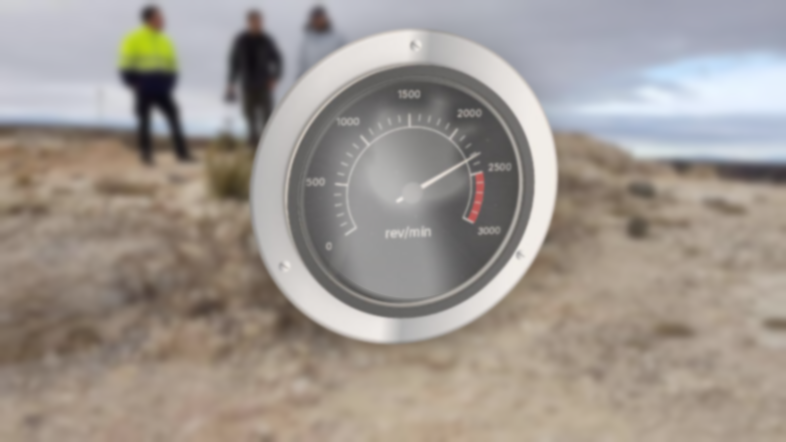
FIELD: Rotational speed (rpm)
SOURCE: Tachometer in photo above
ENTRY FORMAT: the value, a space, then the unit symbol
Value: 2300 rpm
